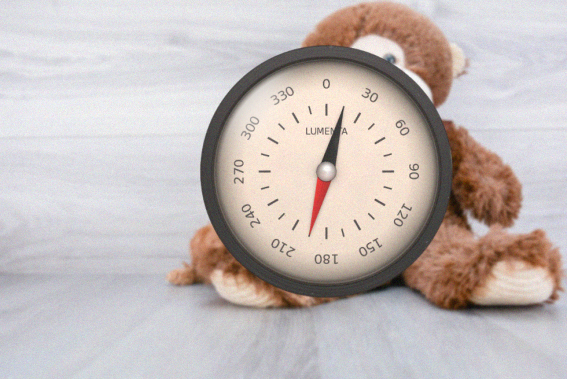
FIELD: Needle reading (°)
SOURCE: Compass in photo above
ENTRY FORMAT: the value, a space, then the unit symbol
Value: 195 °
